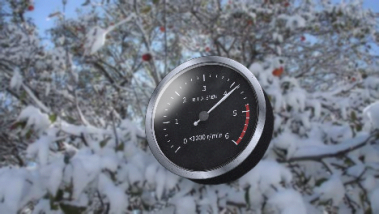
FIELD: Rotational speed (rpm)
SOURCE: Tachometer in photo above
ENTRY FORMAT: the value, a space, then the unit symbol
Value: 4200 rpm
